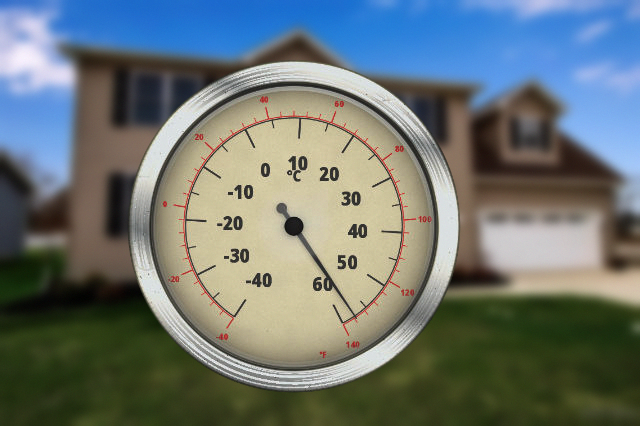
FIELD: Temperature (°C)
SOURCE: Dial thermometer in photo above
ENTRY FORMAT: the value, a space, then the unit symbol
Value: 57.5 °C
